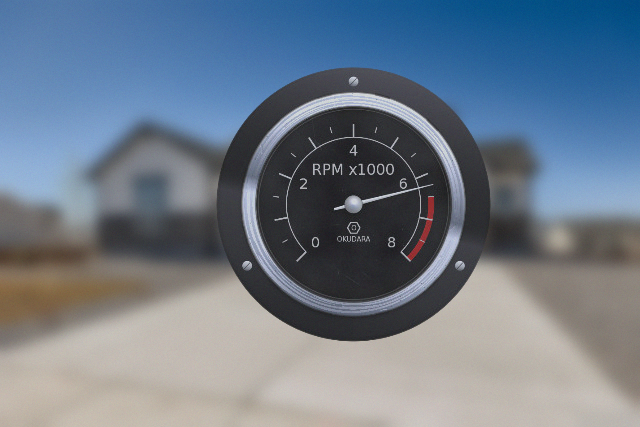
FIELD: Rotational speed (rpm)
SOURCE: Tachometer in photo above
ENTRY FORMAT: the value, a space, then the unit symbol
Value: 6250 rpm
